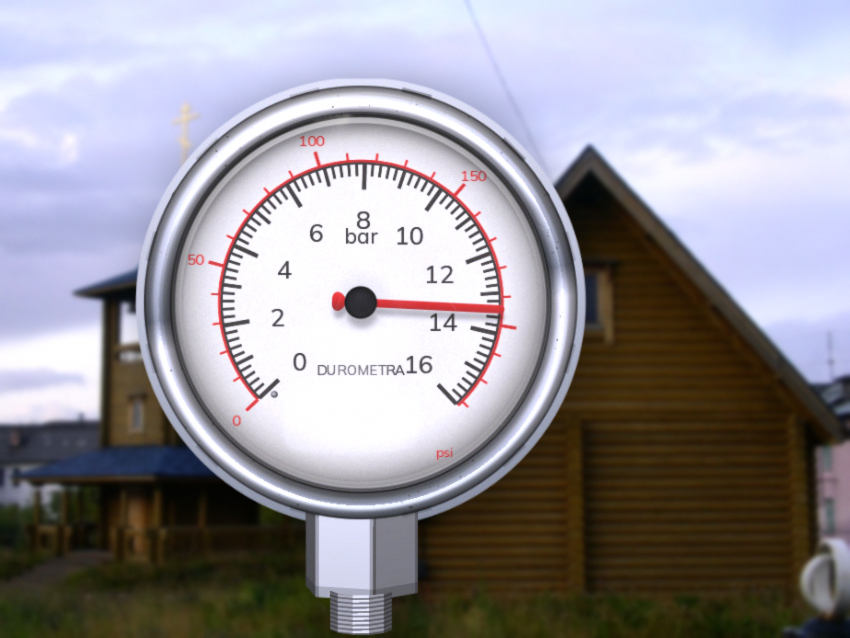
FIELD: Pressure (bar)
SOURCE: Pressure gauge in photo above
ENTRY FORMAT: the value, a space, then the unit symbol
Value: 13.4 bar
